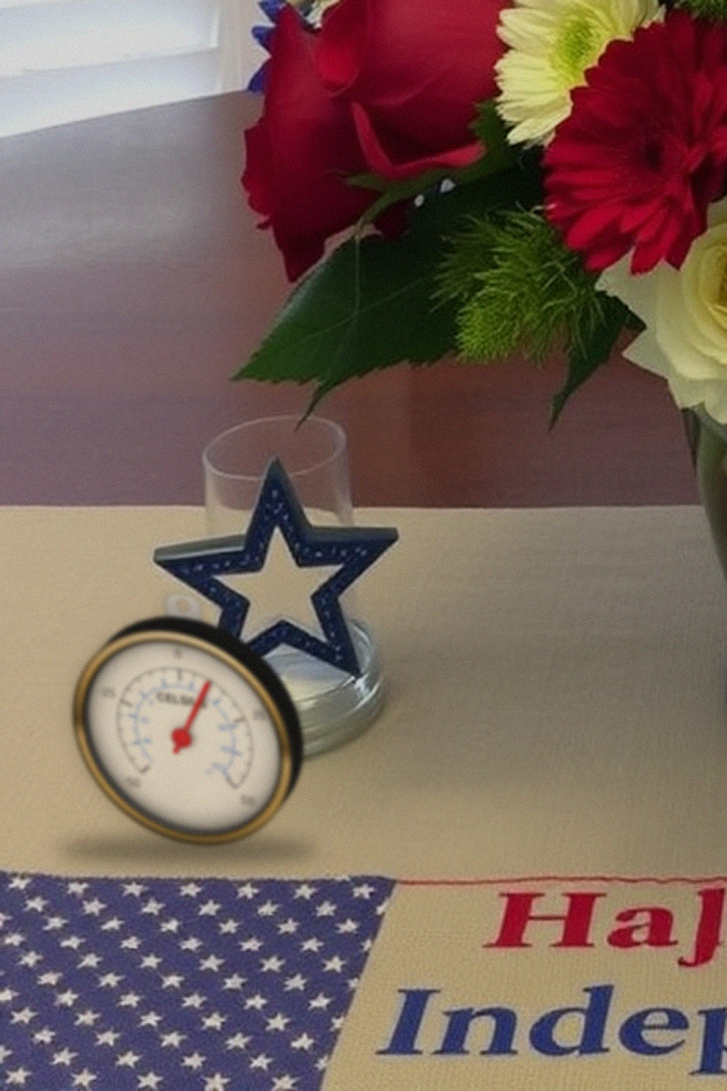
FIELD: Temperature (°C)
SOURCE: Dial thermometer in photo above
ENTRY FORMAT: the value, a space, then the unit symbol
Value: 10 °C
